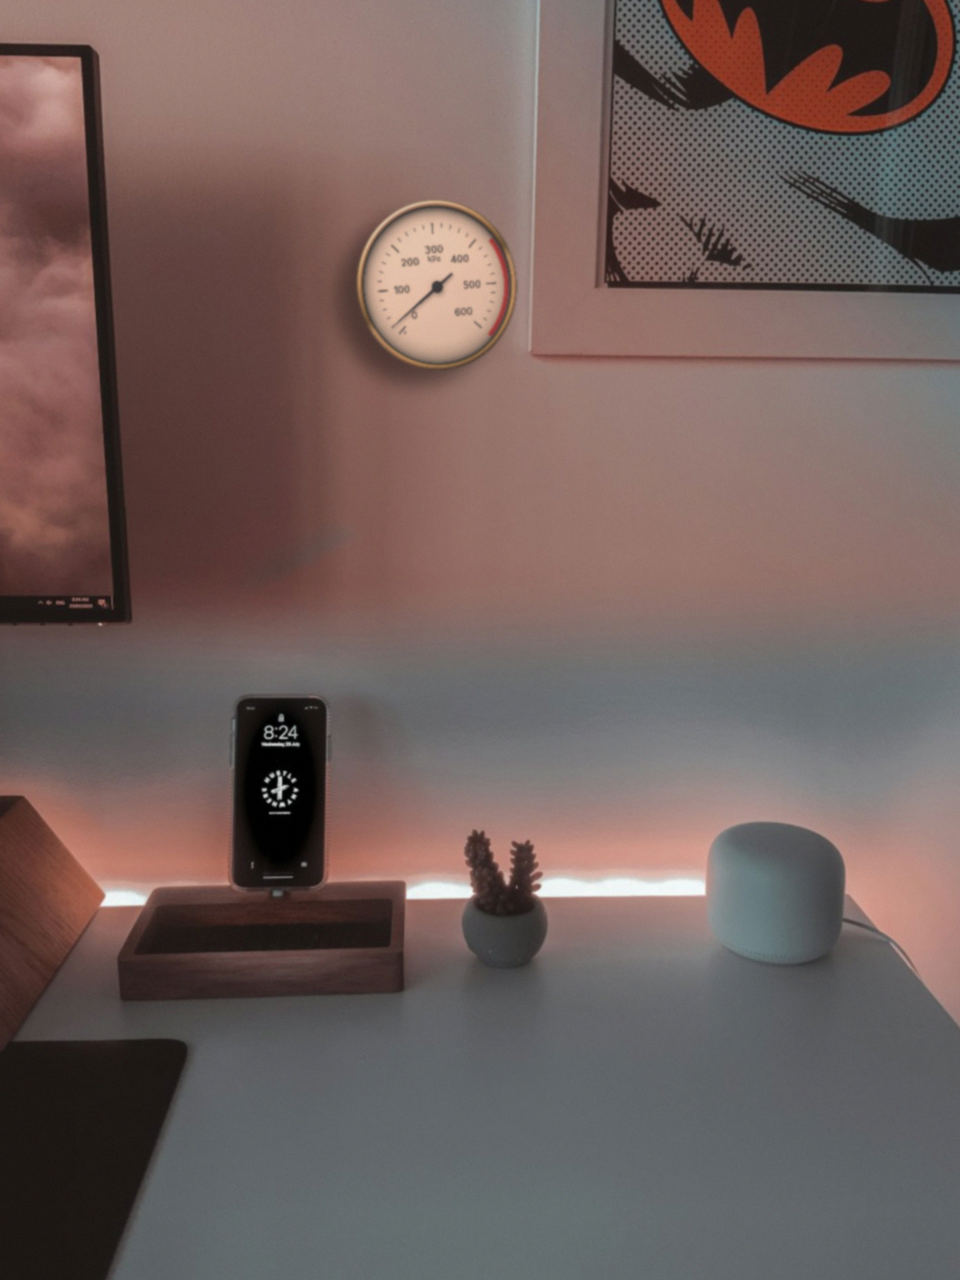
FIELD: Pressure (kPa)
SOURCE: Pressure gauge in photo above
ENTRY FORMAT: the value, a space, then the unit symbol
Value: 20 kPa
